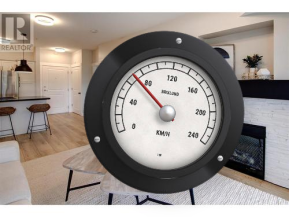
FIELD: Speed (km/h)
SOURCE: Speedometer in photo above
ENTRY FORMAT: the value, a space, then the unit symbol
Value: 70 km/h
